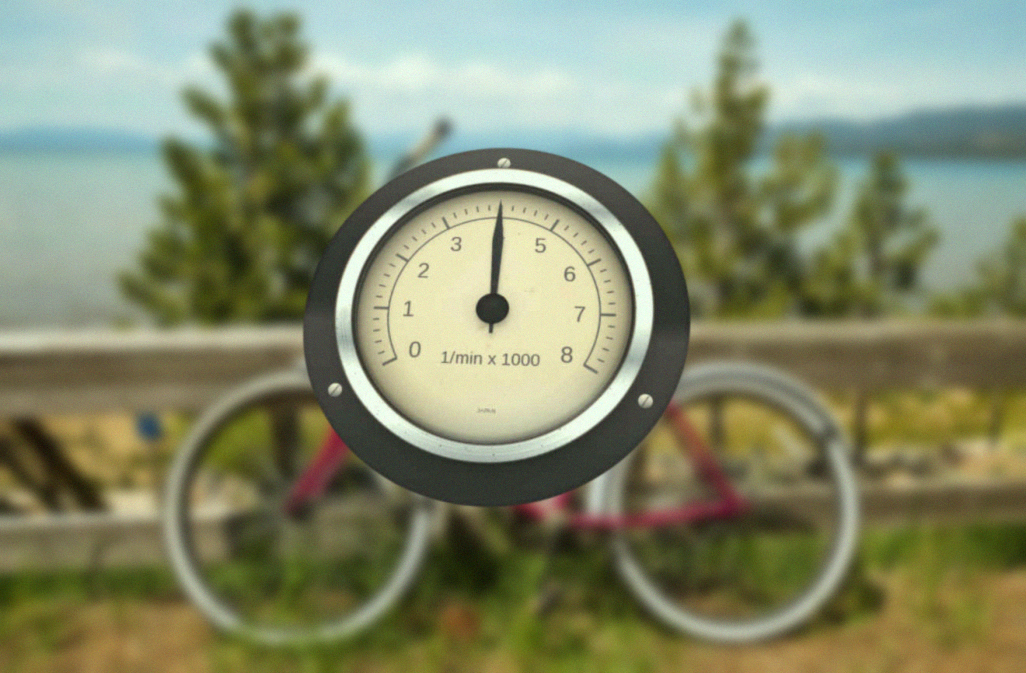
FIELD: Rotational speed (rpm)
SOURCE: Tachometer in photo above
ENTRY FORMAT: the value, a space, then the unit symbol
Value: 4000 rpm
